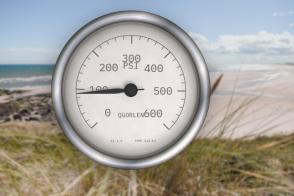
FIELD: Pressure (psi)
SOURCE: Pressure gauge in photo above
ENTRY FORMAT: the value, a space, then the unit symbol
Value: 90 psi
